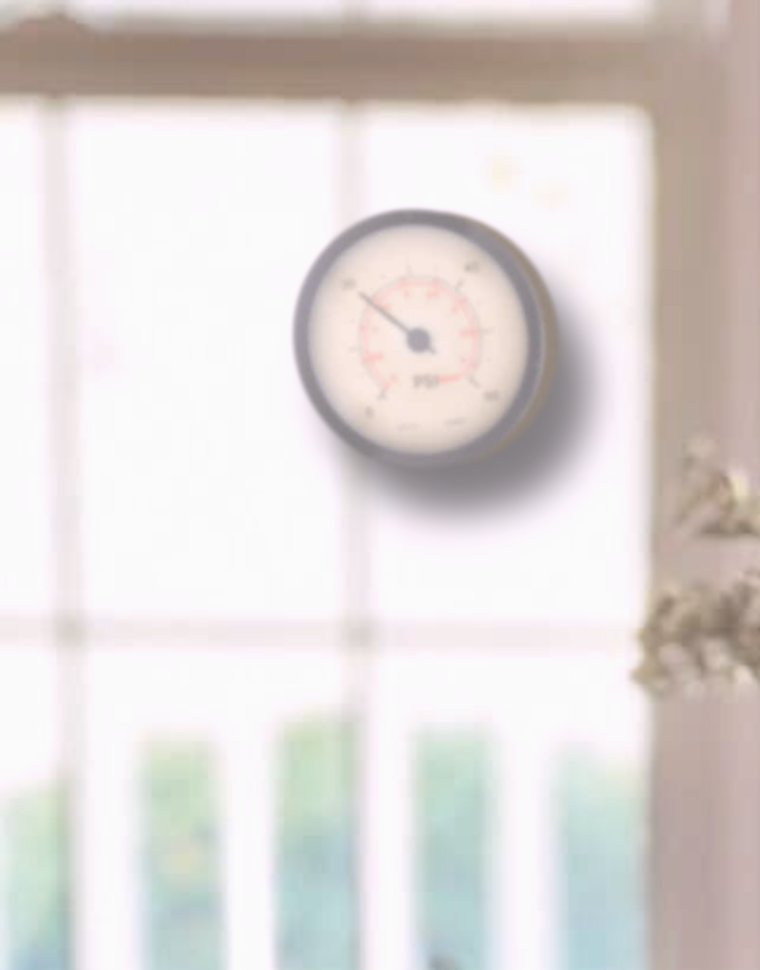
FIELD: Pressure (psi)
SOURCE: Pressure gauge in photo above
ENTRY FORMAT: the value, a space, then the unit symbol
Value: 20 psi
